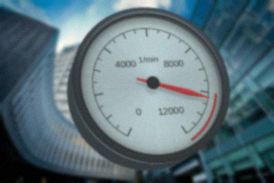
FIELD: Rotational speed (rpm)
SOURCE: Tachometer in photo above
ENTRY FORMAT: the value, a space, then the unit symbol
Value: 10250 rpm
